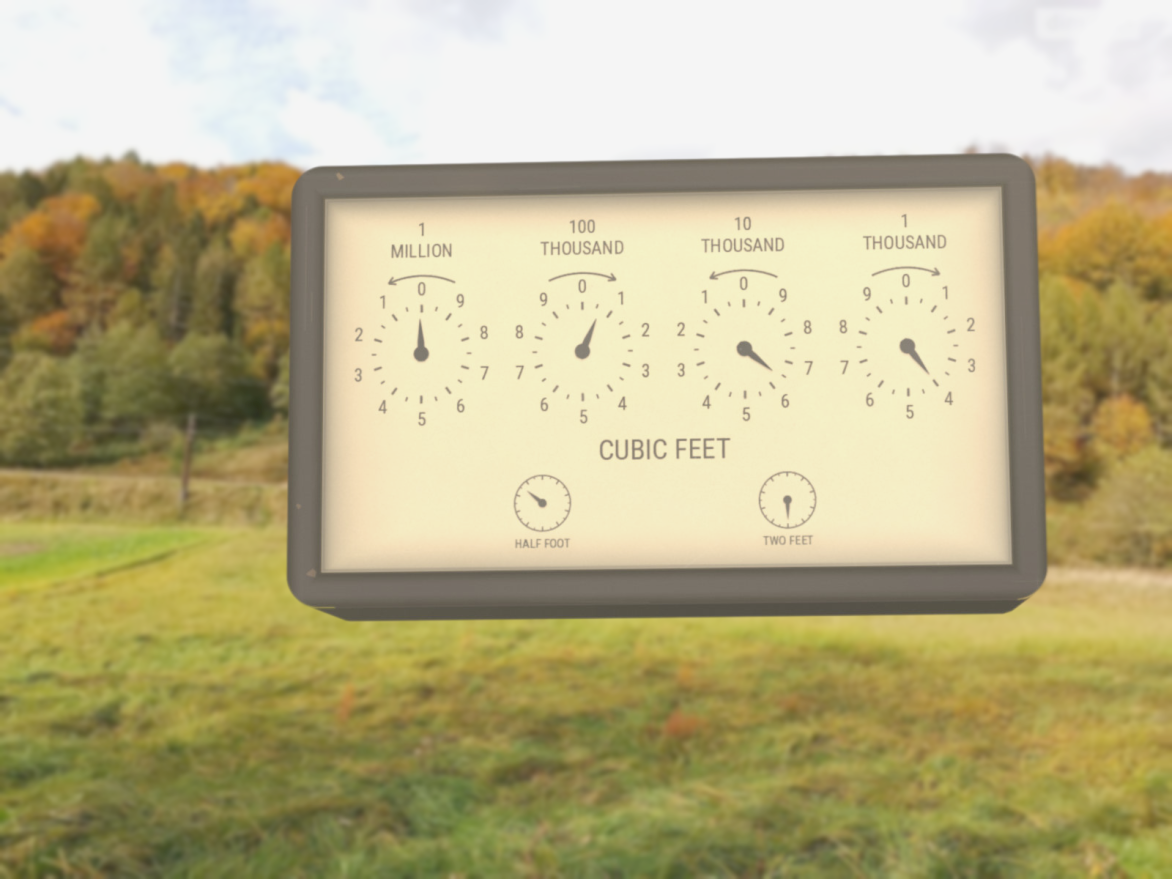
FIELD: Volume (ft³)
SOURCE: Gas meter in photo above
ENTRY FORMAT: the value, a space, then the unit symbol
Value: 6400 ft³
